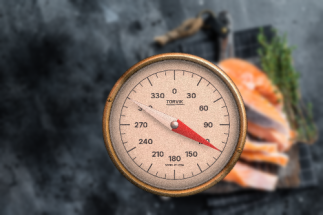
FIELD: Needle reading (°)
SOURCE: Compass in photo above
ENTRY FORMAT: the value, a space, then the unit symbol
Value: 120 °
